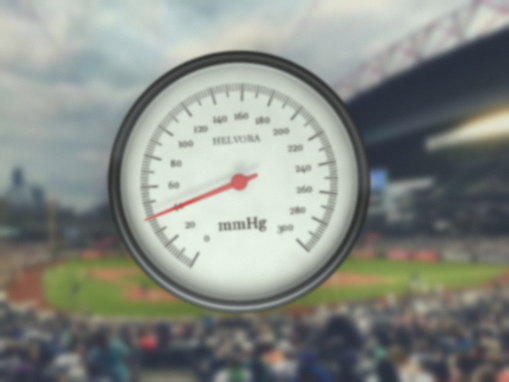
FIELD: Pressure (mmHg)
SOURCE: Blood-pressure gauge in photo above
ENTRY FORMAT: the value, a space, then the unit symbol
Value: 40 mmHg
